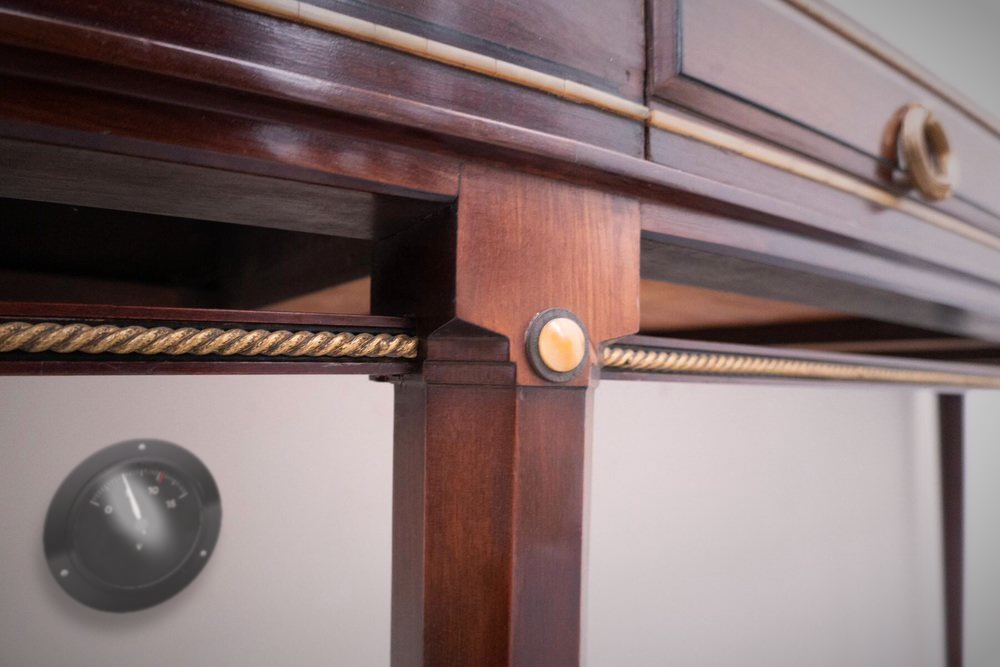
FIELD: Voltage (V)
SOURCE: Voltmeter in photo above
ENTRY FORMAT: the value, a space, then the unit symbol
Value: 5 V
